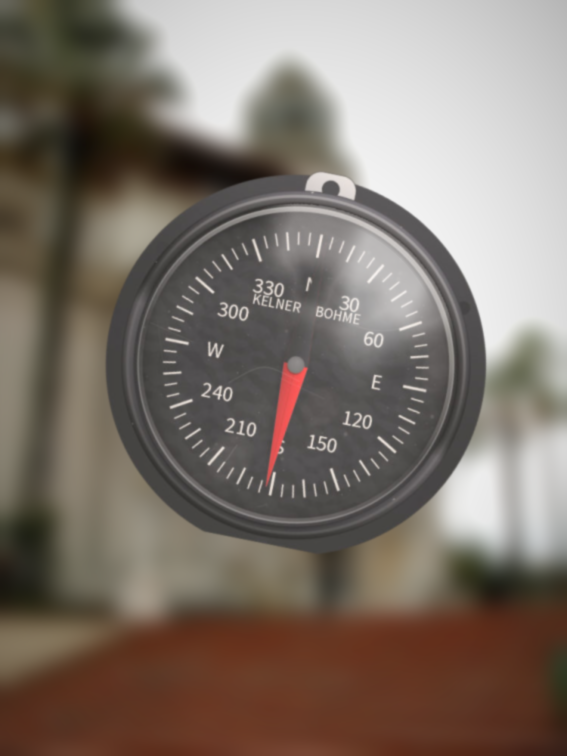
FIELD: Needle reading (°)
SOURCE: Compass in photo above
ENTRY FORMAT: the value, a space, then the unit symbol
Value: 182.5 °
